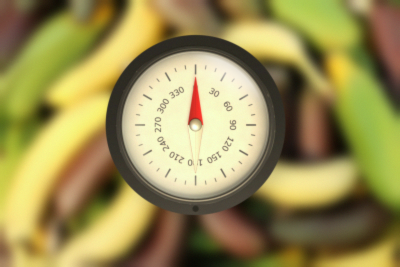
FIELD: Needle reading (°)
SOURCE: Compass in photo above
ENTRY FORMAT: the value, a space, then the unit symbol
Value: 0 °
